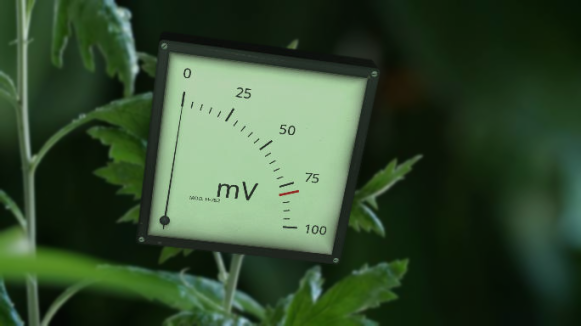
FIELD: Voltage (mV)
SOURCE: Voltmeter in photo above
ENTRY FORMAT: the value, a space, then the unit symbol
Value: 0 mV
